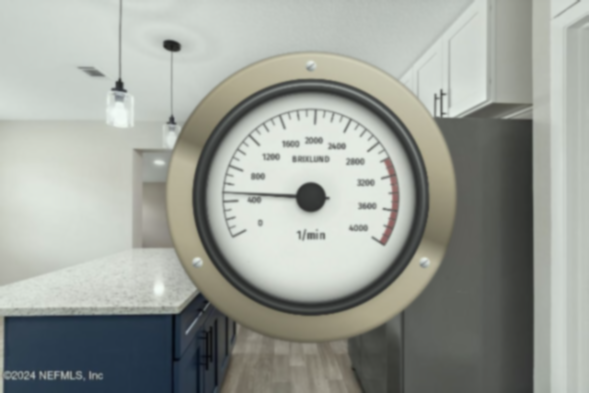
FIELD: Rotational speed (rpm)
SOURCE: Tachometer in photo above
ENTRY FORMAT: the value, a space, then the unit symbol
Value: 500 rpm
